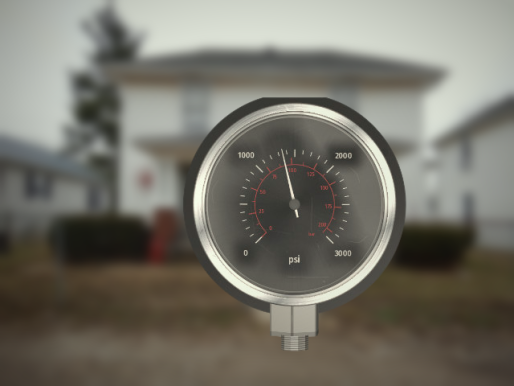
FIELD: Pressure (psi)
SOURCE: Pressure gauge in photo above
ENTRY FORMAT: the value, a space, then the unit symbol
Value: 1350 psi
